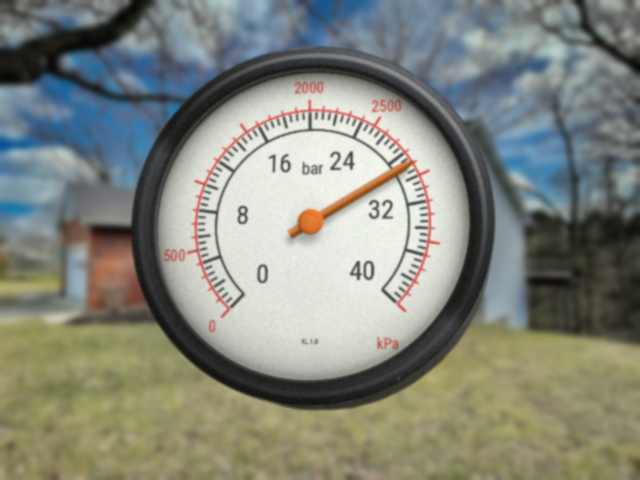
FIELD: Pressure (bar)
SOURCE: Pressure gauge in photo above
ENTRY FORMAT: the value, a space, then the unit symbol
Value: 29 bar
